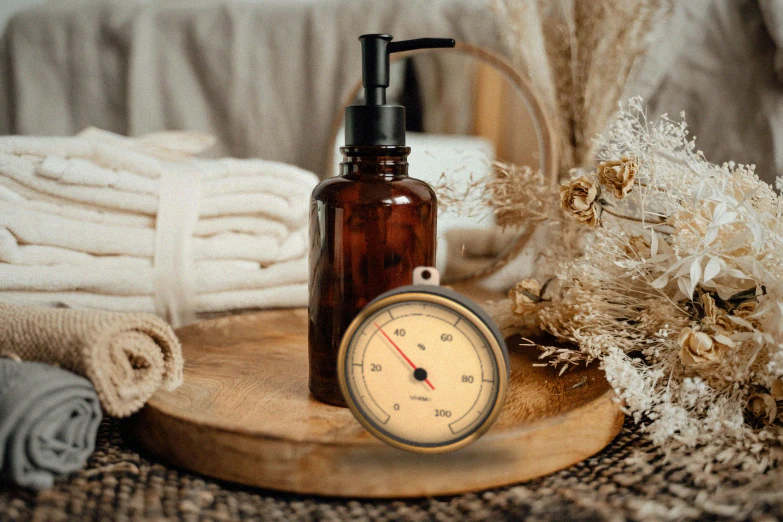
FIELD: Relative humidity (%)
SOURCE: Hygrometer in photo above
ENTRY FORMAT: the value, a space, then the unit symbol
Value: 35 %
